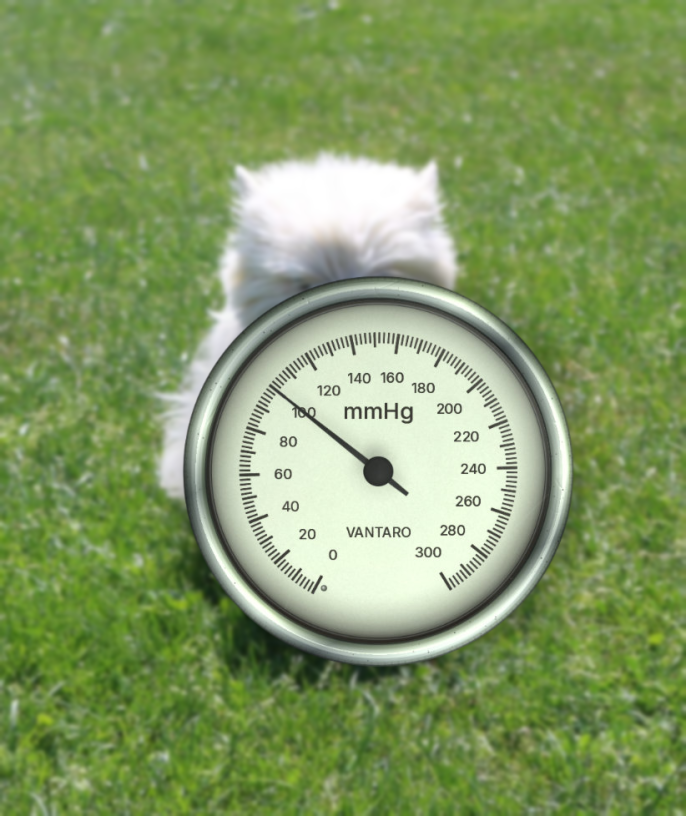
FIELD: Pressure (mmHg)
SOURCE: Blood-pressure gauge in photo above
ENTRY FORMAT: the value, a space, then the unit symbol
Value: 100 mmHg
